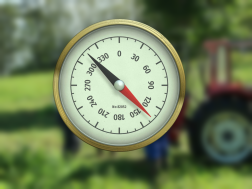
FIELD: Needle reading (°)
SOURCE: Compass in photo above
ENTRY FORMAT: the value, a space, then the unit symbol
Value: 135 °
